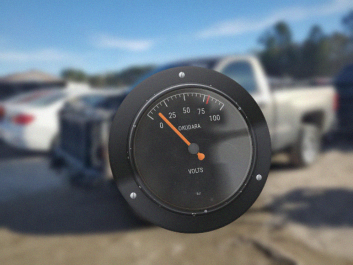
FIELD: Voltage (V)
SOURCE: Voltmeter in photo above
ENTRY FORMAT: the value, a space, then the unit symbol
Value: 10 V
